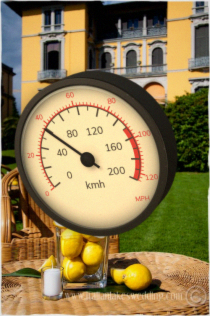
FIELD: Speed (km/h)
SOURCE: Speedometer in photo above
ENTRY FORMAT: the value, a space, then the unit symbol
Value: 60 km/h
